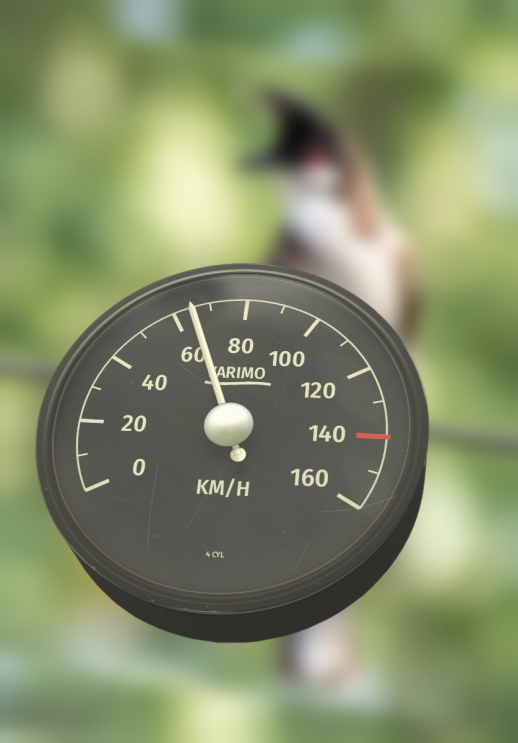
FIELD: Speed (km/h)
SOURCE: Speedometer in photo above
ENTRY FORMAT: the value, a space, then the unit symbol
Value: 65 km/h
